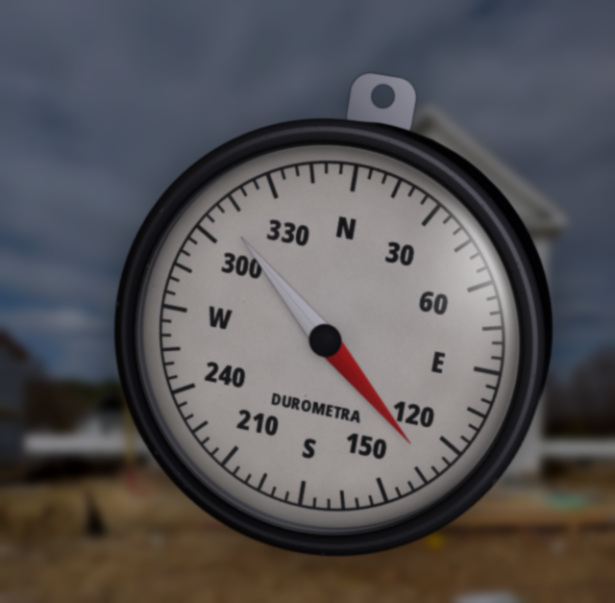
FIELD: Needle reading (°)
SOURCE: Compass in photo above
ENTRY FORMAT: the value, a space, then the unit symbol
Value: 130 °
